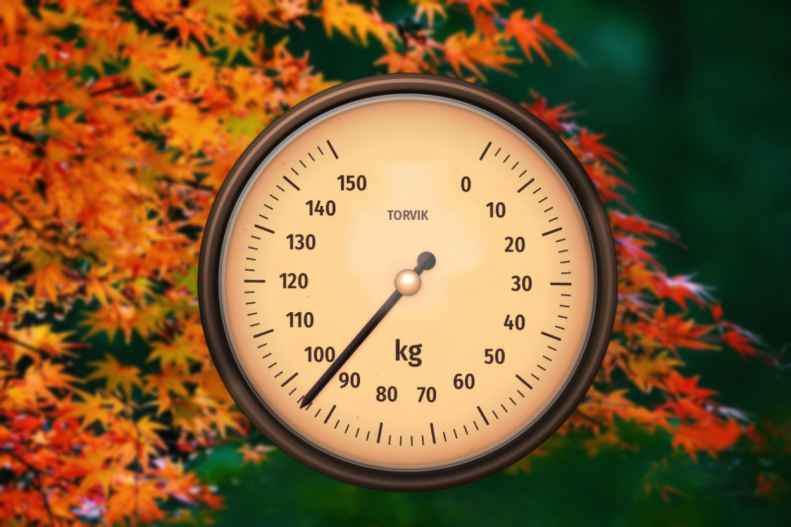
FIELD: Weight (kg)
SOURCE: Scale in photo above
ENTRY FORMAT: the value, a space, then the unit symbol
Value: 95 kg
